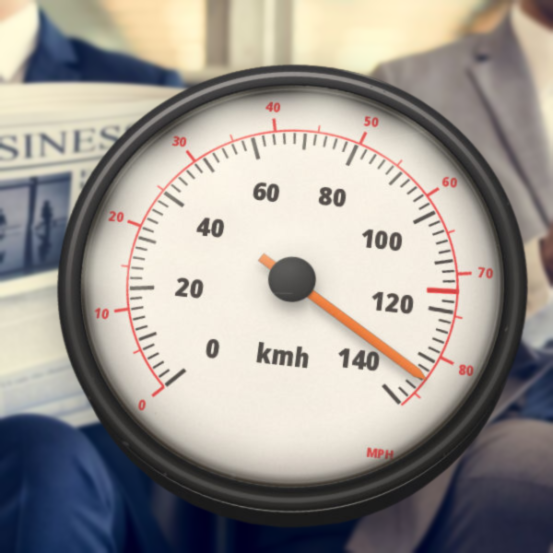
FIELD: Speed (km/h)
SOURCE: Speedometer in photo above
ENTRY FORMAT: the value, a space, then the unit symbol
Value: 134 km/h
